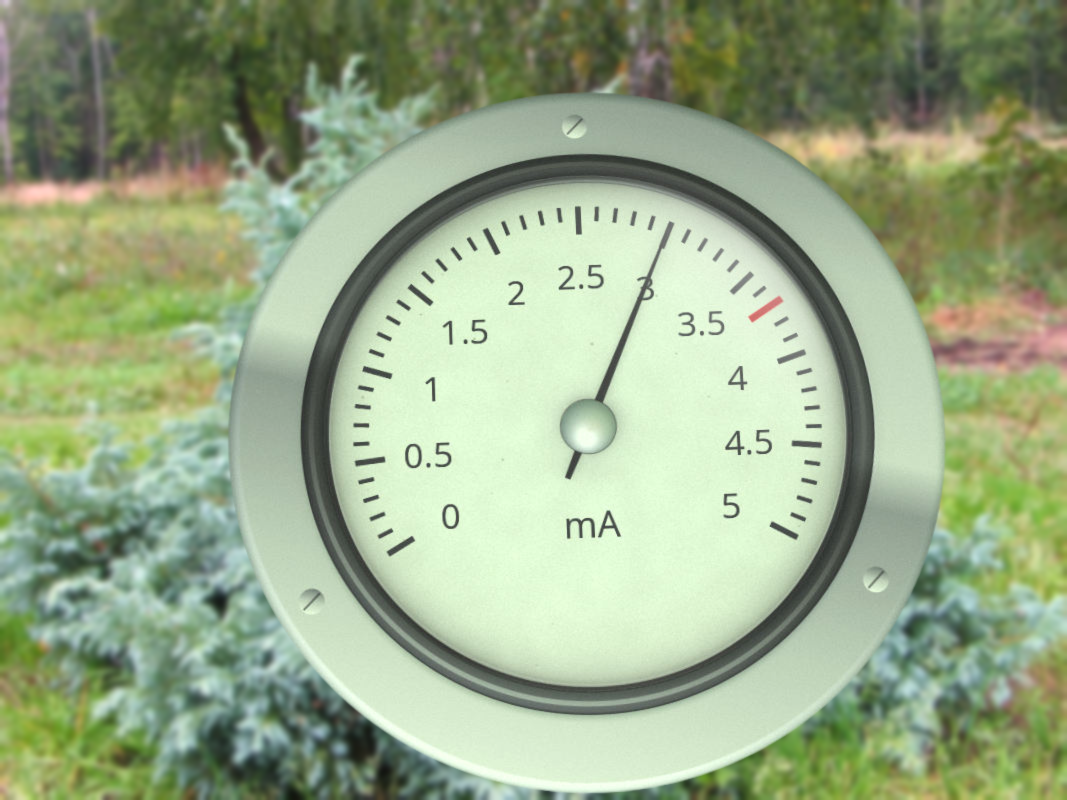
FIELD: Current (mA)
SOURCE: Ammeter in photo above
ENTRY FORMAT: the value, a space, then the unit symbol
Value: 3 mA
